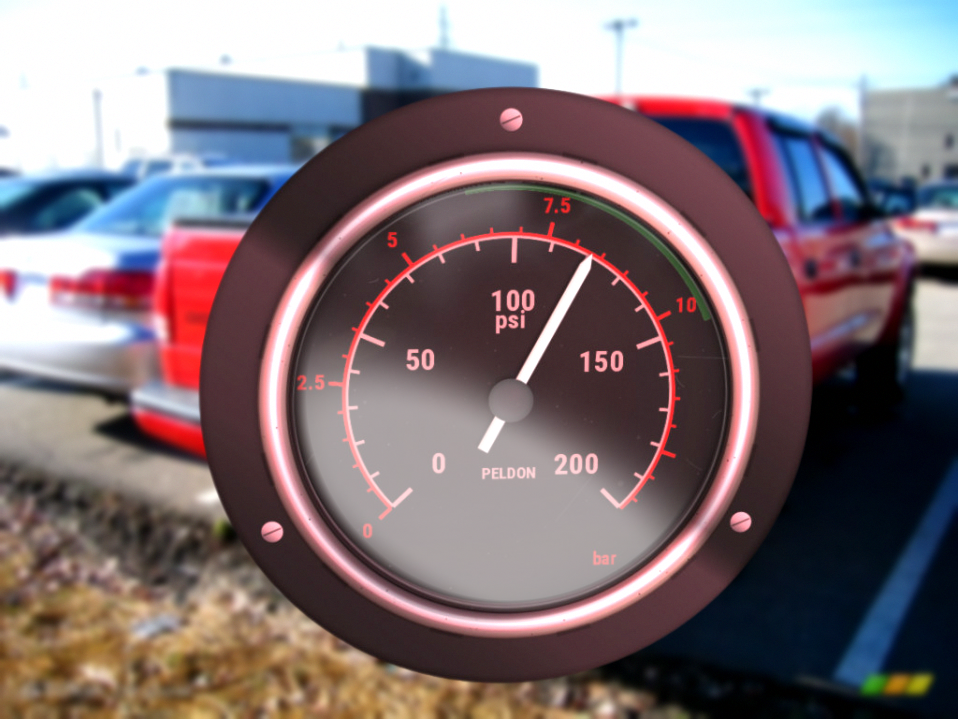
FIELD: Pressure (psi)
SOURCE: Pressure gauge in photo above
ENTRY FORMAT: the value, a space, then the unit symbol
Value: 120 psi
